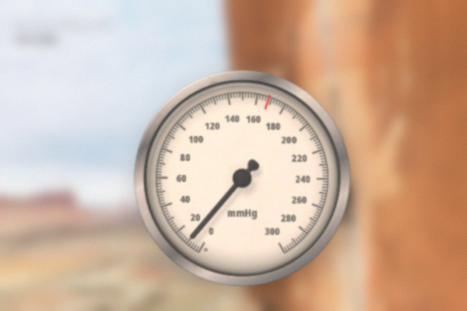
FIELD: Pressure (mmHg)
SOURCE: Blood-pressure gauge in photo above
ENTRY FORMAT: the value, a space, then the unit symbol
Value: 10 mmHg
